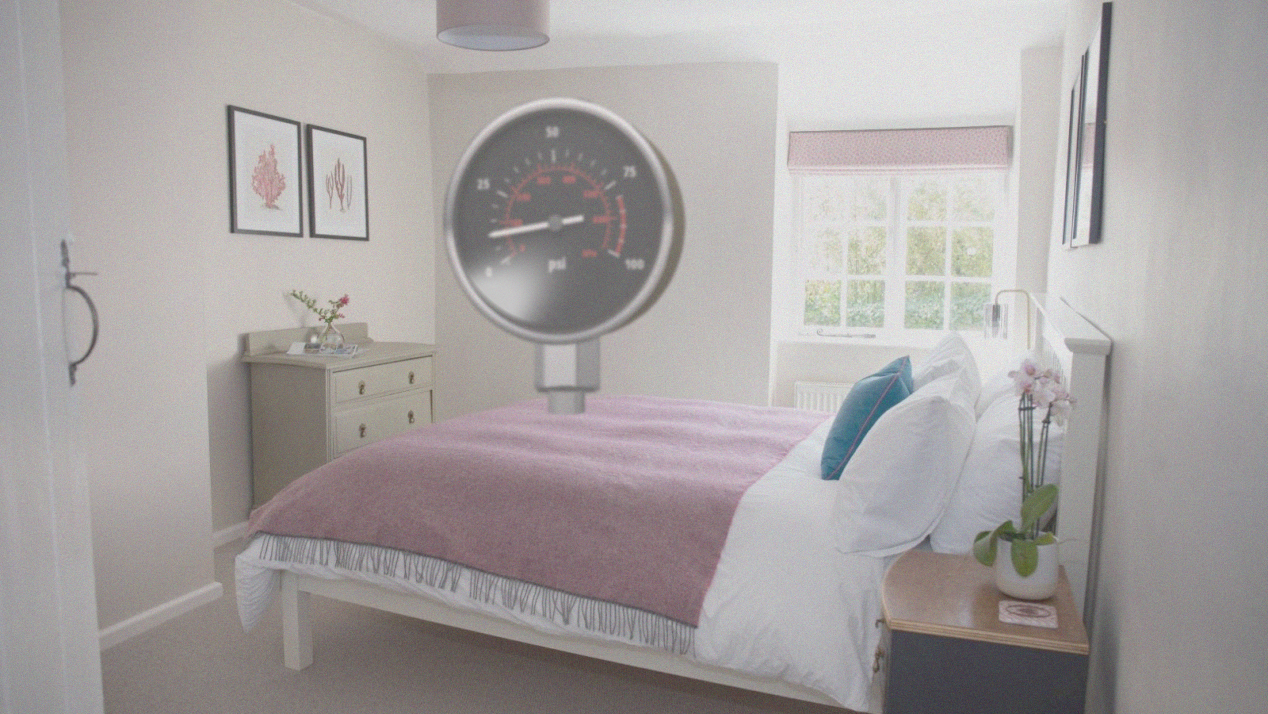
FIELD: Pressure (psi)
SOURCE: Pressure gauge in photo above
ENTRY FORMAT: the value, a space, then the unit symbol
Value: 10 psi
